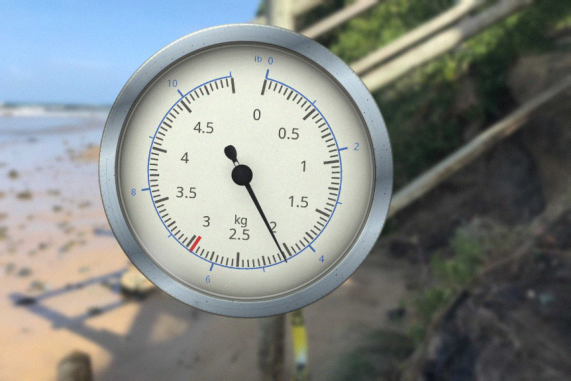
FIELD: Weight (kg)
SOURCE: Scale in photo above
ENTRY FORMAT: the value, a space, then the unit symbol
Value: 2.05 kg
